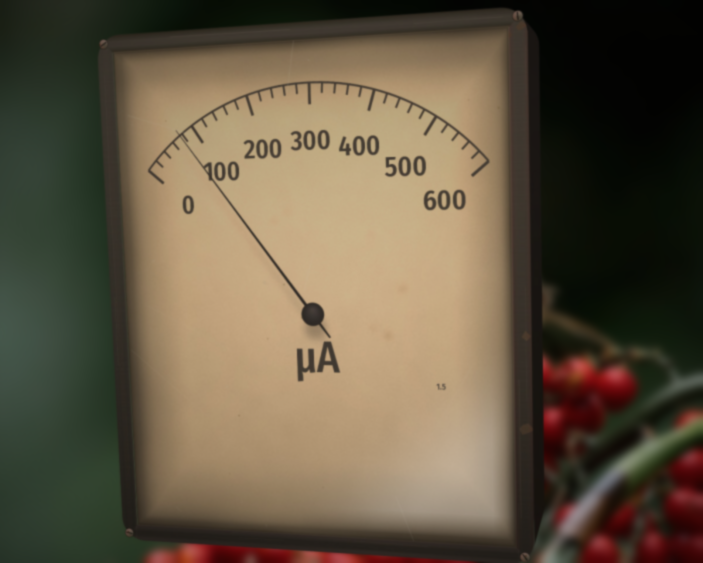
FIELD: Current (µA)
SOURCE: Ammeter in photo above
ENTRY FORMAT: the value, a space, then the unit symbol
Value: 80 µA
